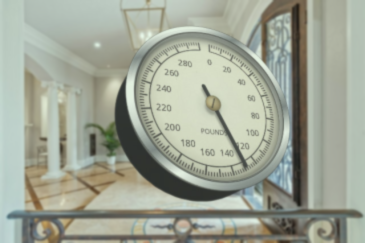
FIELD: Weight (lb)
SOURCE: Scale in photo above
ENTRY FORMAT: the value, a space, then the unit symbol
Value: 130 lb
